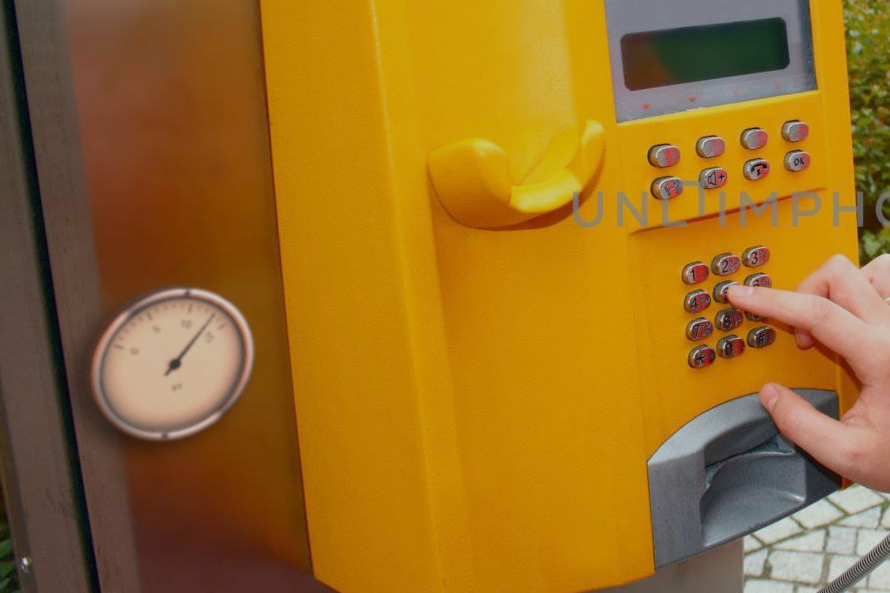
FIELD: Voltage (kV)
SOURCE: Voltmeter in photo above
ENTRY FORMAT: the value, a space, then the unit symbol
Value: 13 kV
